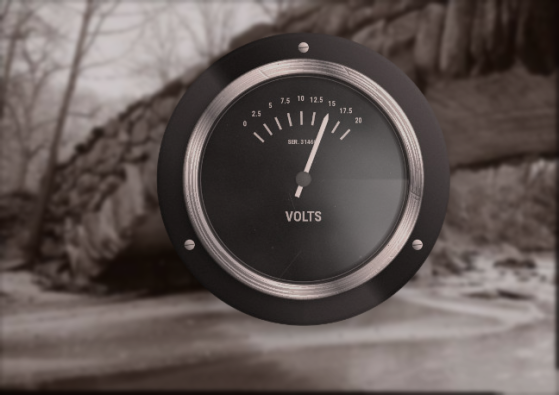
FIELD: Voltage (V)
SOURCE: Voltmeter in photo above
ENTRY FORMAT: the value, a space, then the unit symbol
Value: 15 V
